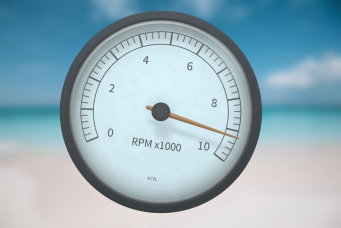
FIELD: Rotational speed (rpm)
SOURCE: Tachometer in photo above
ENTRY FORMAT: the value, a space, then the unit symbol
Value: 9200 rpm
